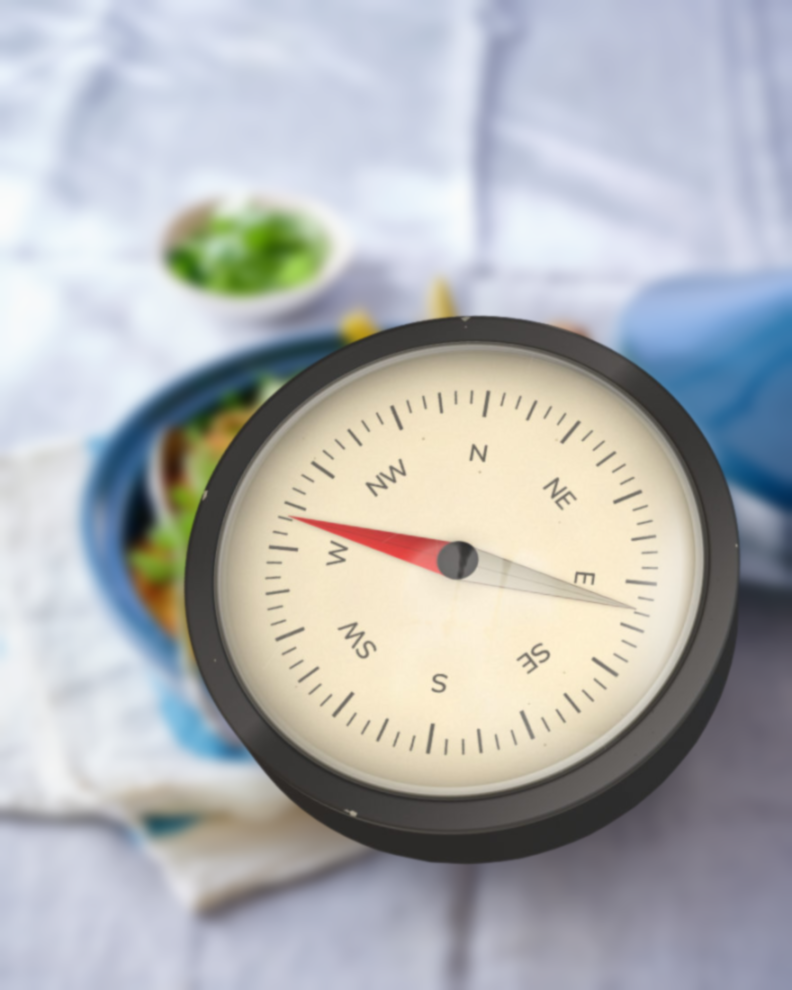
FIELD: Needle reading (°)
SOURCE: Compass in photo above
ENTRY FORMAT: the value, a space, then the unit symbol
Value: 280 °
